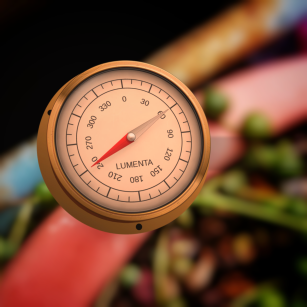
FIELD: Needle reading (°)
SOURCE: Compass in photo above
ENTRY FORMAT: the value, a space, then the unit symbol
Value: 240 °
